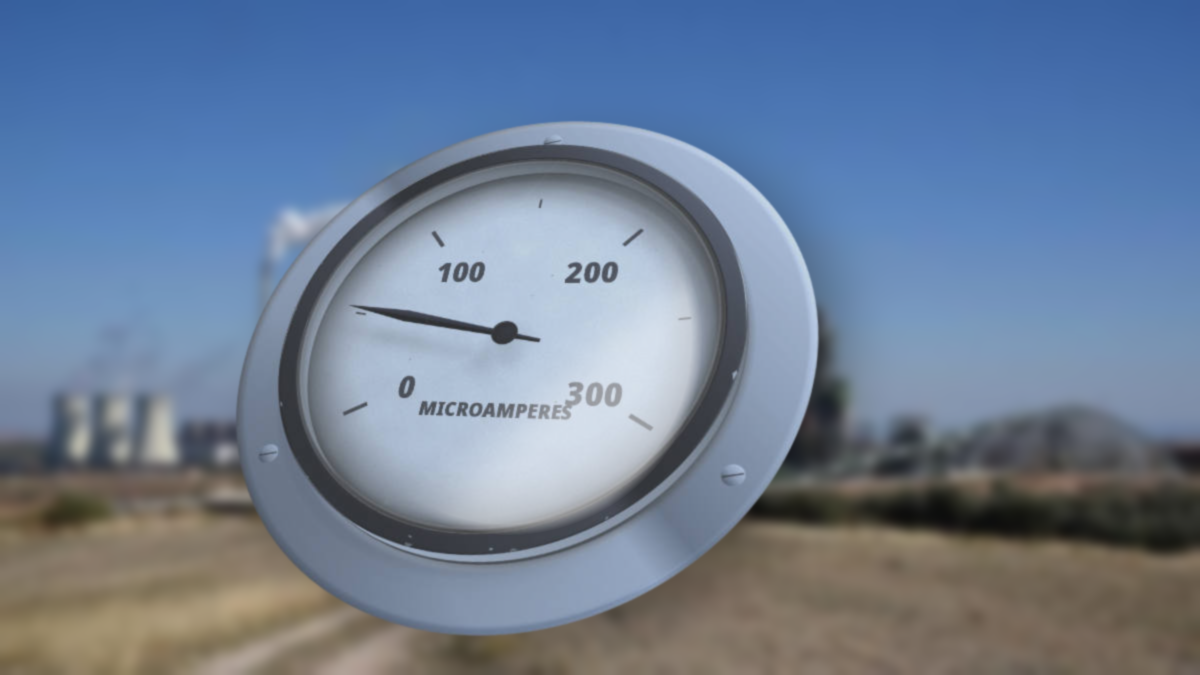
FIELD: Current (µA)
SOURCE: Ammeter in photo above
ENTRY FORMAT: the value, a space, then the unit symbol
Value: 50 µA
